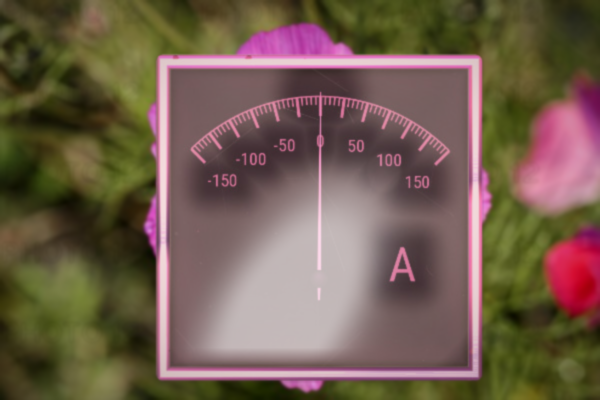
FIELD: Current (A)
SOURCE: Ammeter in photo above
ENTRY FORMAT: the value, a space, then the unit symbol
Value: 0 A
